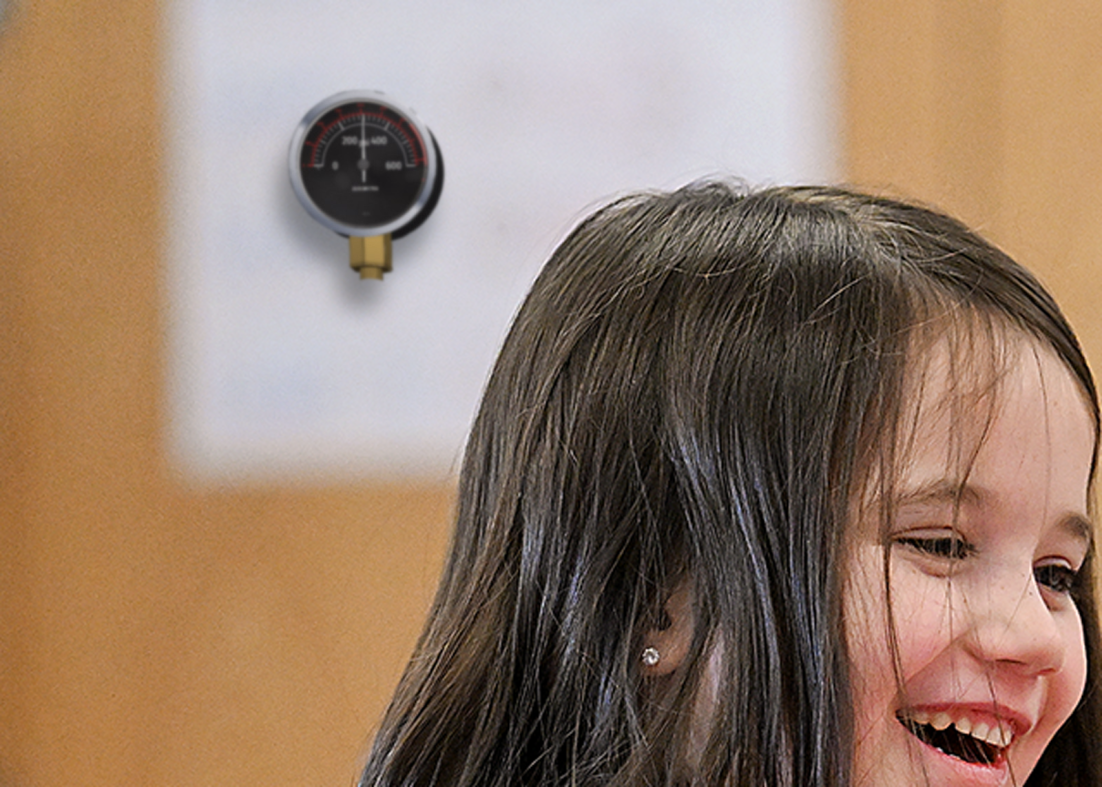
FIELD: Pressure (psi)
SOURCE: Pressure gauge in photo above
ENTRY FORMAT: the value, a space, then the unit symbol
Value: 300 psi
